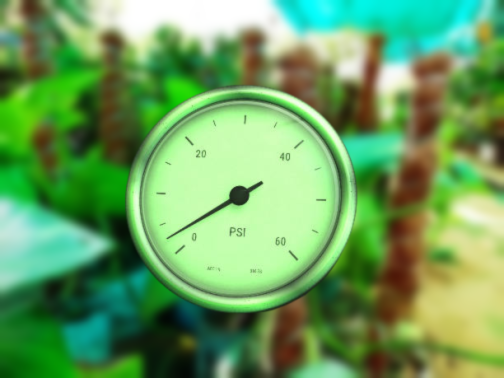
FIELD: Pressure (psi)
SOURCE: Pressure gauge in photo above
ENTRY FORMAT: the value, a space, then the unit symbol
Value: 2.5 psi
